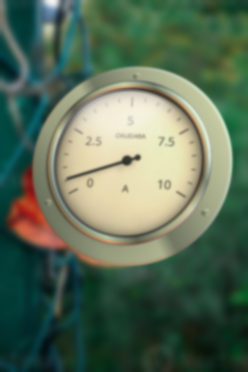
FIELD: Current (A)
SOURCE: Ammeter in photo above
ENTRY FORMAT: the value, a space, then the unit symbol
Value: 0.5 A
